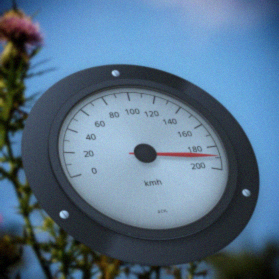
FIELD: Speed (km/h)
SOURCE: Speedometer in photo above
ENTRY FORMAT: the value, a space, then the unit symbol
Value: 190 km/h
